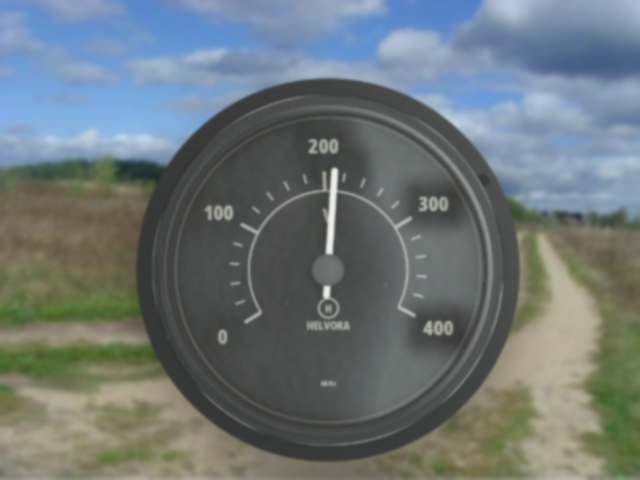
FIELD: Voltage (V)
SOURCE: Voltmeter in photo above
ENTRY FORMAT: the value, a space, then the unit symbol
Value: 210 V
